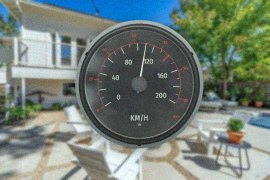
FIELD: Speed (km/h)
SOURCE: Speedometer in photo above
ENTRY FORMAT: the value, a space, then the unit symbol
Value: 110 km/h
